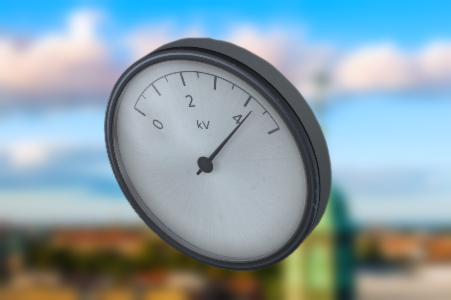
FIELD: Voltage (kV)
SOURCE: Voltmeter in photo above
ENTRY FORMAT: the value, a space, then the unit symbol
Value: 4.25 kV
